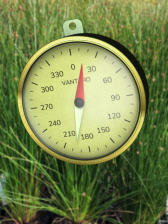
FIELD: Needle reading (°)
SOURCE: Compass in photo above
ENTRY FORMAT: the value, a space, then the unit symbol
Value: 15 °
